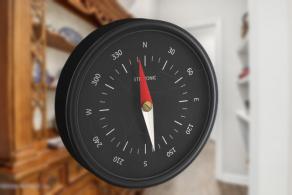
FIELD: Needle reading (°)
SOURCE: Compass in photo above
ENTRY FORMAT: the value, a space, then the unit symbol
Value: 350 °
